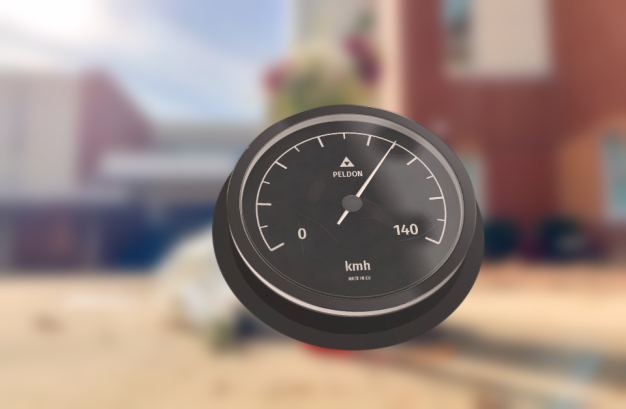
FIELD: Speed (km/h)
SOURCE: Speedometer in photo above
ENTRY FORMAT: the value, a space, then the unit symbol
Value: 90 km/h
